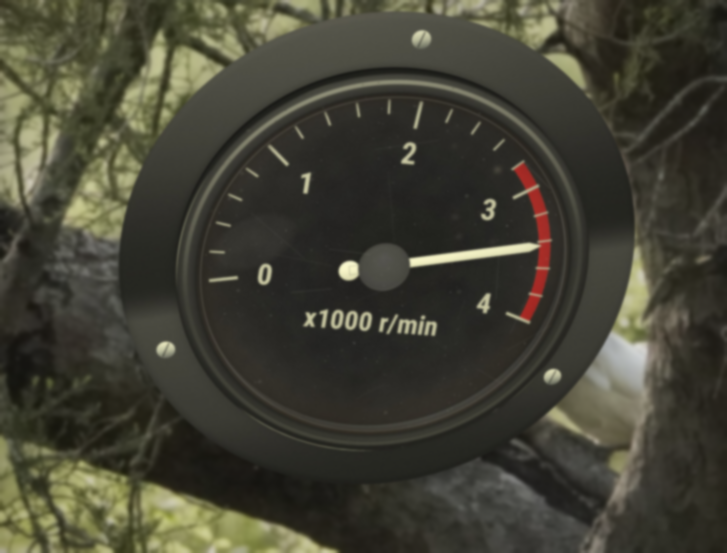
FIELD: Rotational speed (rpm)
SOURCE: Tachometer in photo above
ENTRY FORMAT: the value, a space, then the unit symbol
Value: 3400 rpm
